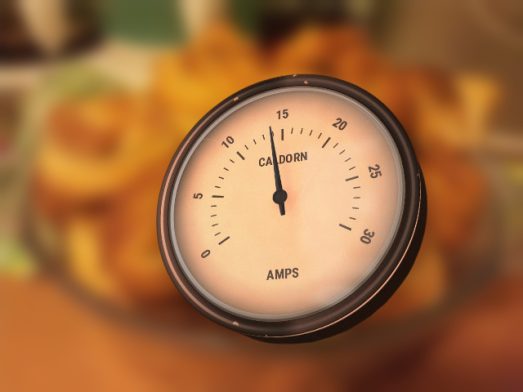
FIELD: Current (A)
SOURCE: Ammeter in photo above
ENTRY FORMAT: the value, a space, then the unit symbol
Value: 14 A
